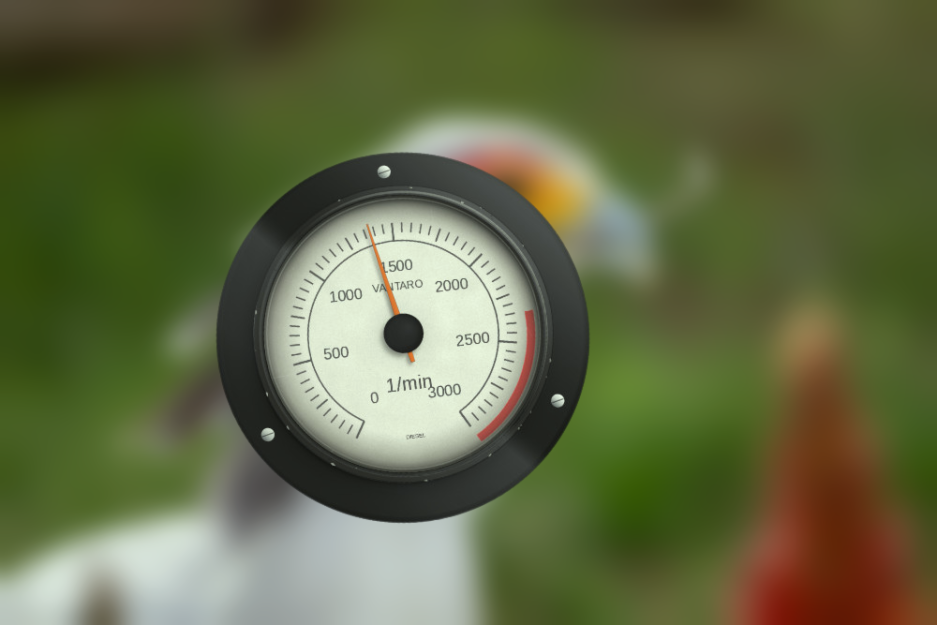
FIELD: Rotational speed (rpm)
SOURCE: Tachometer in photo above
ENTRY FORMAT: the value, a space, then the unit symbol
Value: 1375 rpm
